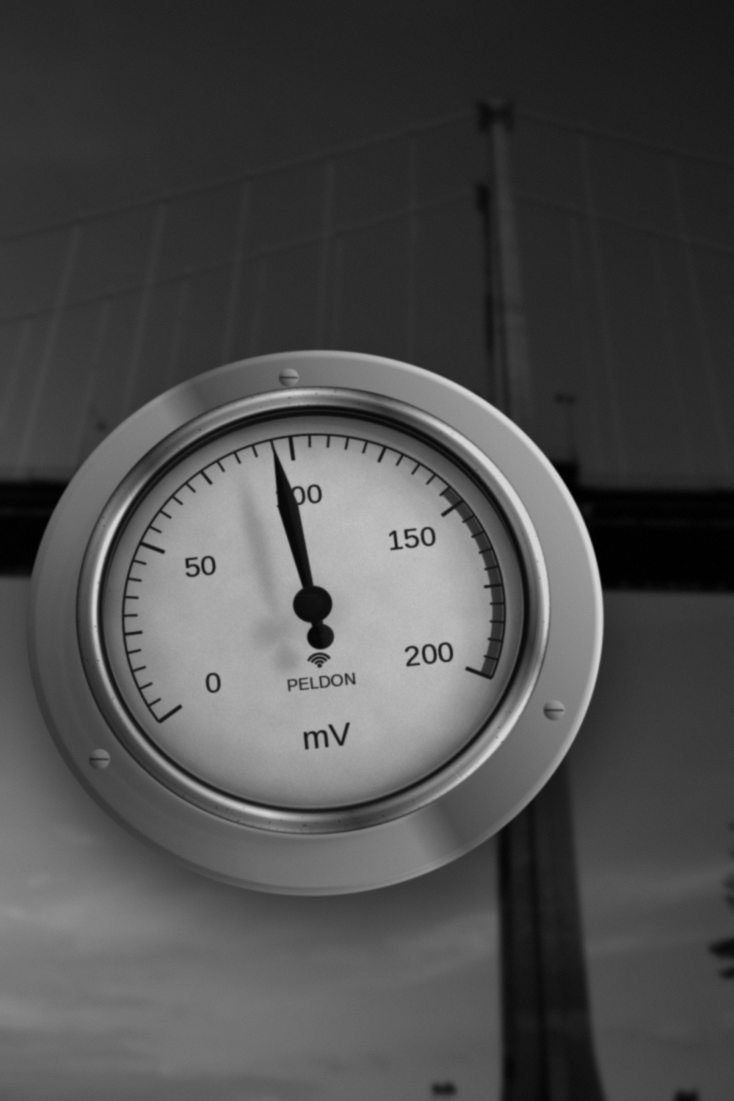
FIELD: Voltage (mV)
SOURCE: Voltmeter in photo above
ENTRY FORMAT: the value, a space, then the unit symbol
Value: 95 mV
